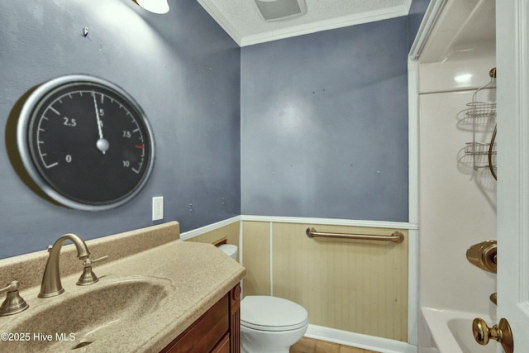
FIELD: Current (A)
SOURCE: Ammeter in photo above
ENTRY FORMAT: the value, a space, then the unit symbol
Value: 4.5 A
